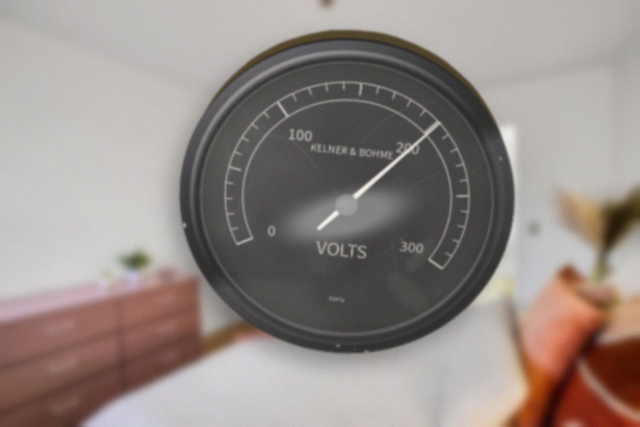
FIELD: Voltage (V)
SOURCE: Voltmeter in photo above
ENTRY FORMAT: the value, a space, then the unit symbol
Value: 200 V
